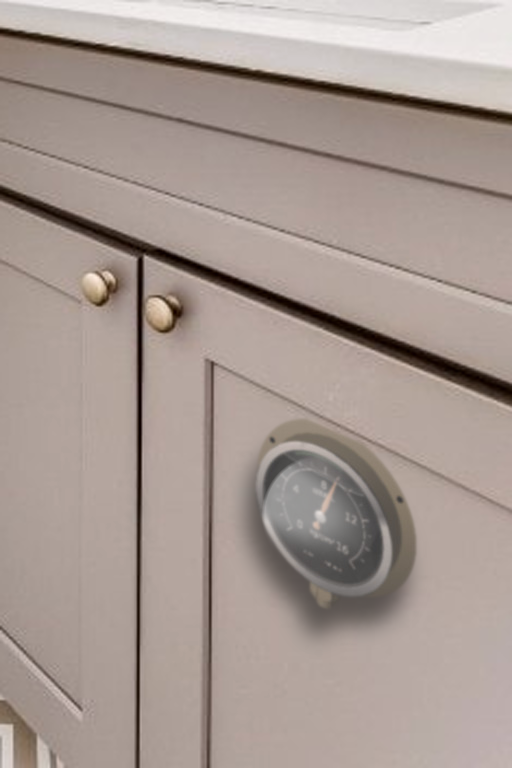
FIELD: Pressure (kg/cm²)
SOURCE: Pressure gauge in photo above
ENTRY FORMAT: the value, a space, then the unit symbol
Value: 9 kg/cm²
